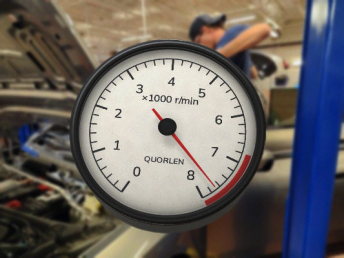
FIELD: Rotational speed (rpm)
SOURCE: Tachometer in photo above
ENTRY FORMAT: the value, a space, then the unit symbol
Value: 7700 rpm
